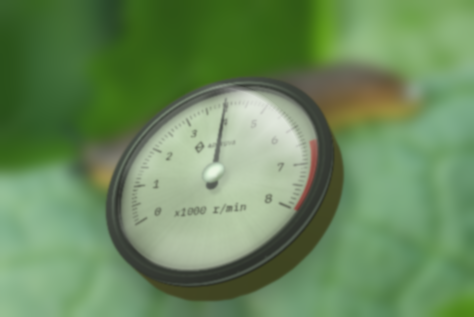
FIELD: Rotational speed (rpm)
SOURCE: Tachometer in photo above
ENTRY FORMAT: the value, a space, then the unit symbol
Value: 4000 rpm
